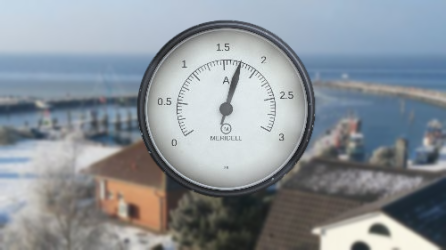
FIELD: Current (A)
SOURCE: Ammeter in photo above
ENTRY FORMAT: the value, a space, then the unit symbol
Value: 1.75 A
